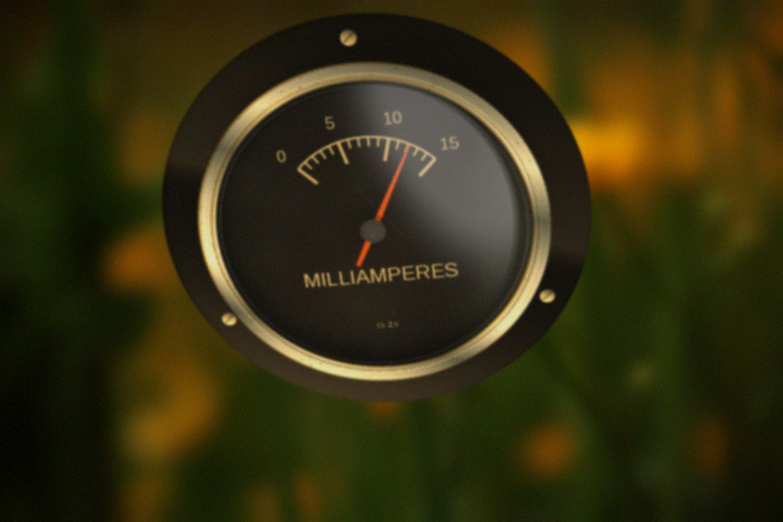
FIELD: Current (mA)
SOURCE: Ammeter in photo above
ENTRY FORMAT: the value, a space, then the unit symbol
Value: 12 mA
